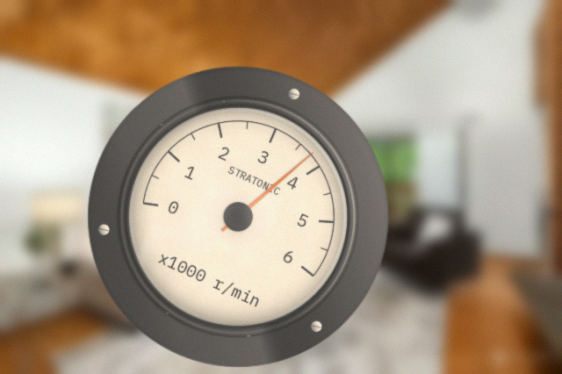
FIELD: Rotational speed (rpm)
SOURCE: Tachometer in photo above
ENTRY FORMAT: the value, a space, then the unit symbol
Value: 3750 rpm
